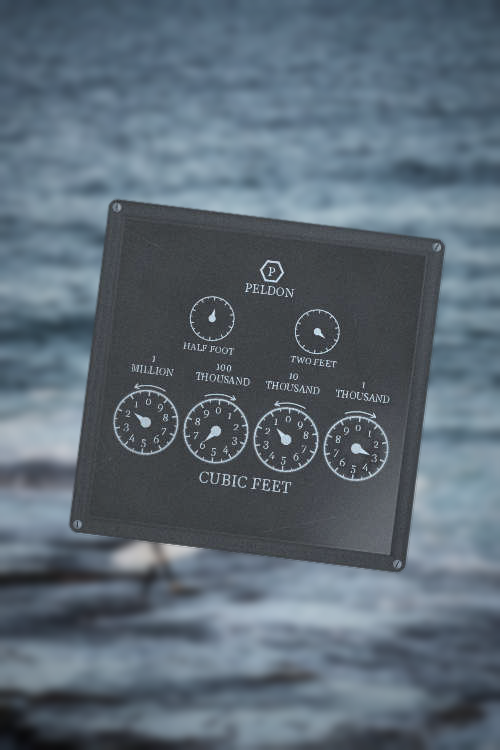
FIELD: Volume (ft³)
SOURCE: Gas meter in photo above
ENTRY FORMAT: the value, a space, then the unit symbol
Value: 161300 ft³
